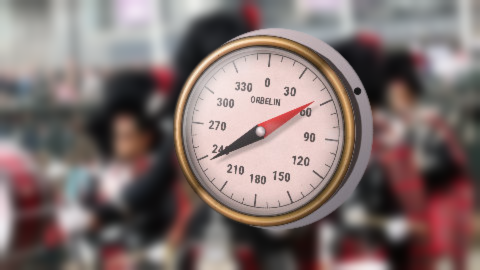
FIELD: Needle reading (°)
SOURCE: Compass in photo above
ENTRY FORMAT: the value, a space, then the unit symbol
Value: 55 °
